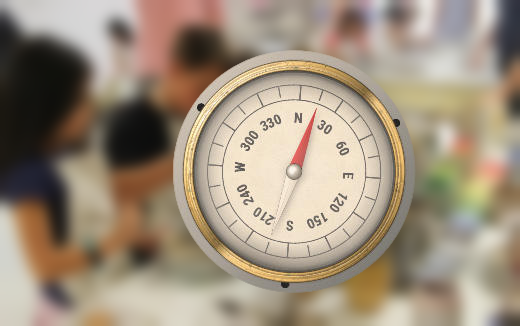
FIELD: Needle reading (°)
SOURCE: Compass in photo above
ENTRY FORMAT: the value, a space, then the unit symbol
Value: 15 °
